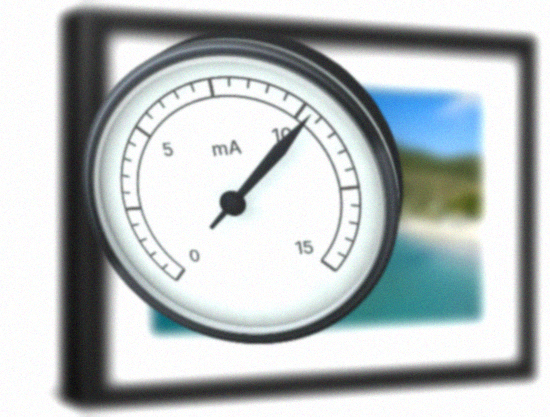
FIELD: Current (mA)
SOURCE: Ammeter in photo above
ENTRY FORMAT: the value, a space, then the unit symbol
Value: 10.25 mA
